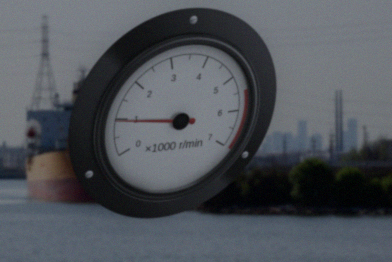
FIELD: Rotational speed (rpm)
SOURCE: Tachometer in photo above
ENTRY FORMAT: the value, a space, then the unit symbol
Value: 1000 rpm
